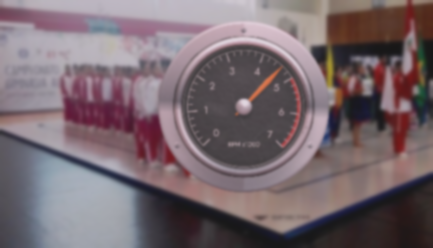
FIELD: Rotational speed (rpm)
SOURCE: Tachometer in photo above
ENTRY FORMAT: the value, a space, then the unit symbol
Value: 4600 rpm
